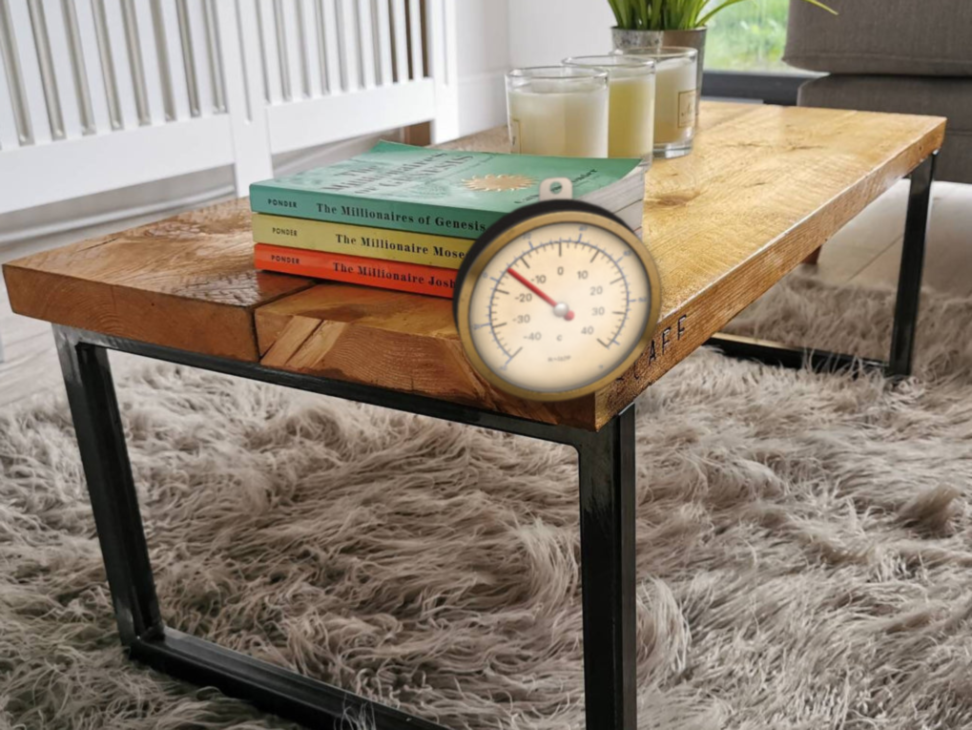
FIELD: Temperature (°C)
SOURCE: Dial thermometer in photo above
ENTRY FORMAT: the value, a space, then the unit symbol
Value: -14 °C
